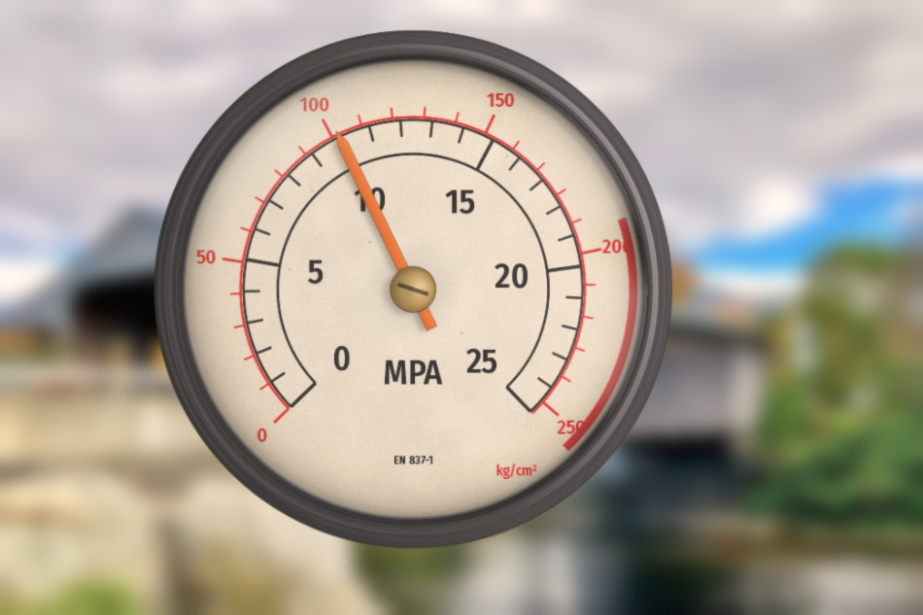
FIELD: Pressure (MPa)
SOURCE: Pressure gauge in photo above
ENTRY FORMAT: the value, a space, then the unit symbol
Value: 10 MPa
